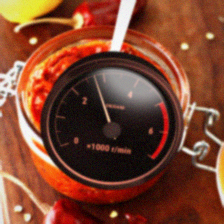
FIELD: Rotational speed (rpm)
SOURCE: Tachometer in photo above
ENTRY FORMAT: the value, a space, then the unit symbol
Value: 2750 rpm
